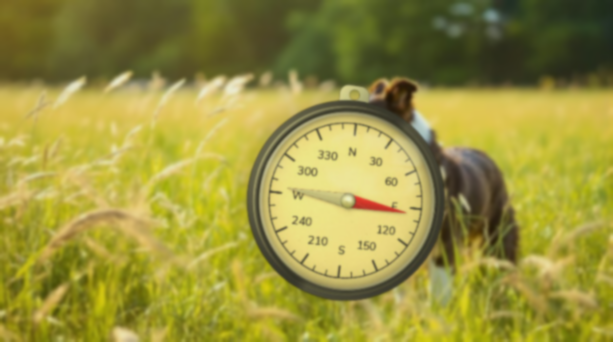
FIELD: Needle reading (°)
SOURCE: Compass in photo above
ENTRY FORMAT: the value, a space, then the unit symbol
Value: 95 °
